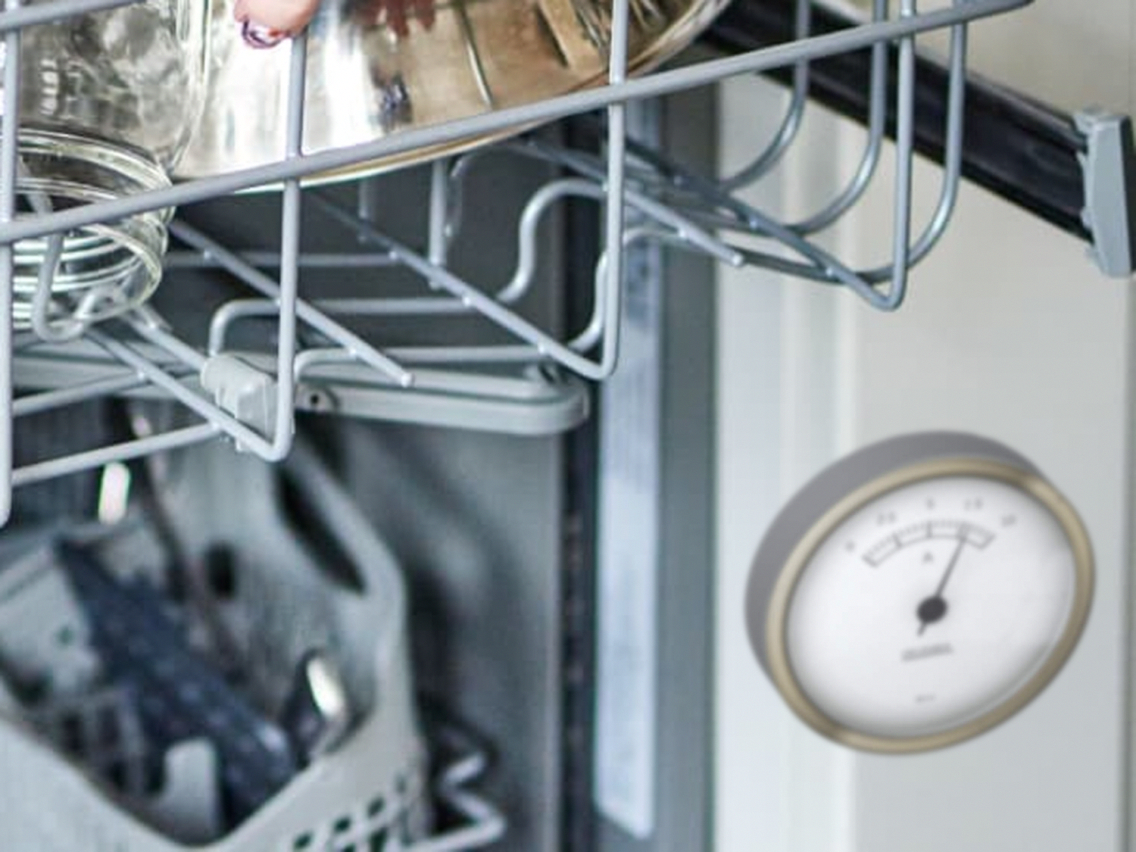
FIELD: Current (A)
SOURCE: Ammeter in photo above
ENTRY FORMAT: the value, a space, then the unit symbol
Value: 7.5 A
